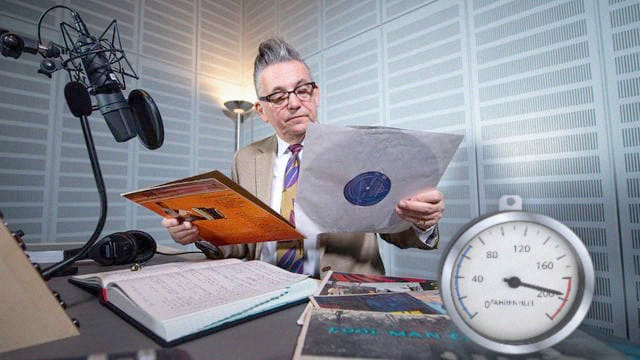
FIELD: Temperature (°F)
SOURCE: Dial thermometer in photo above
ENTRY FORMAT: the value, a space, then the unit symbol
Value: 195 °F
